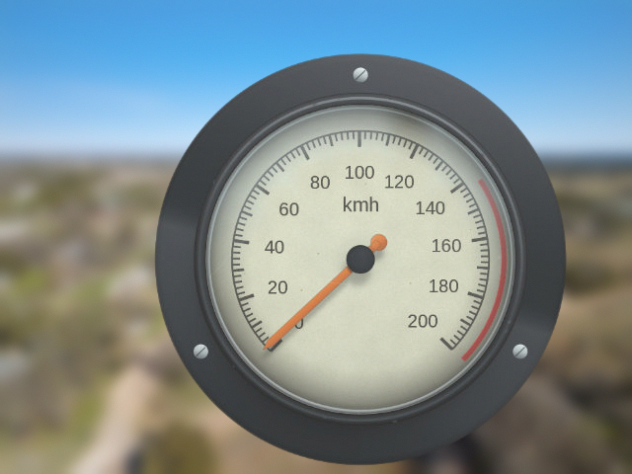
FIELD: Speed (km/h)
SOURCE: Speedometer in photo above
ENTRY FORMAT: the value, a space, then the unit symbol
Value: 2 km/h
